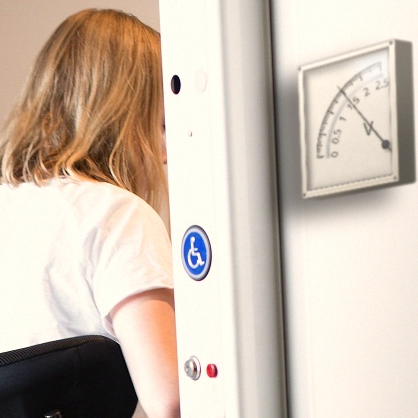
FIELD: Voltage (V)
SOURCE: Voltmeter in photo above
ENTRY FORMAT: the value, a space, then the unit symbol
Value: 1.5 V
